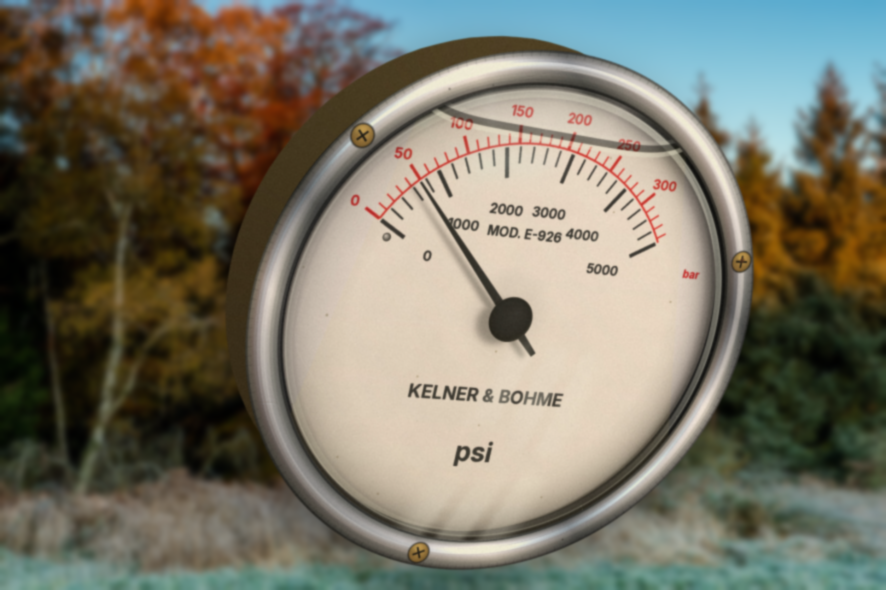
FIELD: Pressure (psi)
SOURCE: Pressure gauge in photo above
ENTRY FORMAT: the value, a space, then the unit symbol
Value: 700 psi
